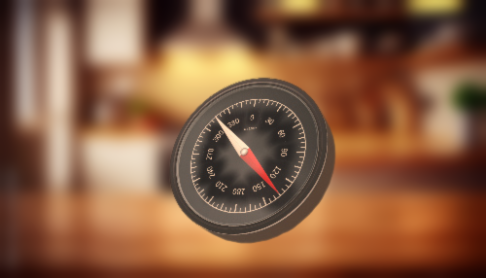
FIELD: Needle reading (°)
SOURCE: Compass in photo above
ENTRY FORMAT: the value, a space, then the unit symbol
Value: 135 °
